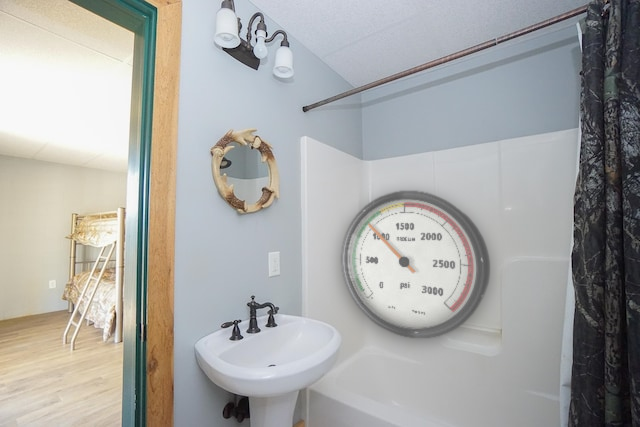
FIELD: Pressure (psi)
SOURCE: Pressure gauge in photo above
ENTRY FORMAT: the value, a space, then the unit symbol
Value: 1000 psi
